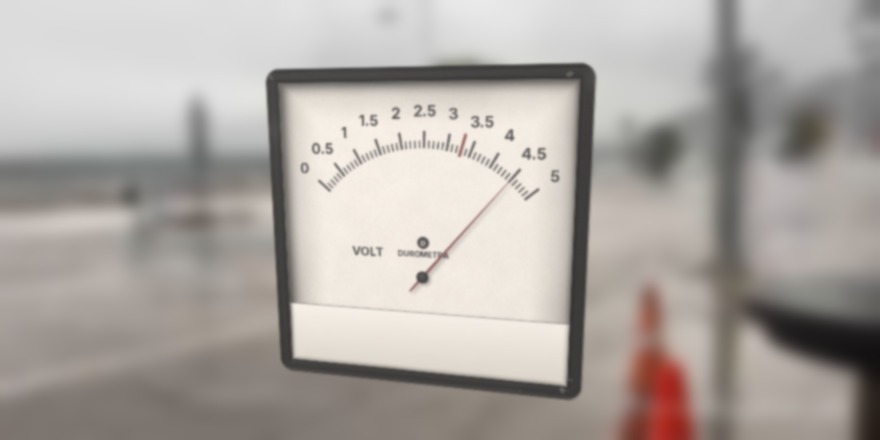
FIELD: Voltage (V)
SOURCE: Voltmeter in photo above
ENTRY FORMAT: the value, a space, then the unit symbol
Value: 4.5 V
